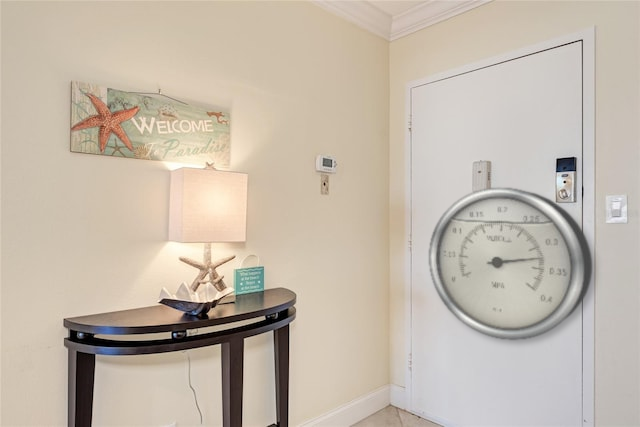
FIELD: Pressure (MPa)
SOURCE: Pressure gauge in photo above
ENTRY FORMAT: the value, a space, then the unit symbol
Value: 0.325 MPa
